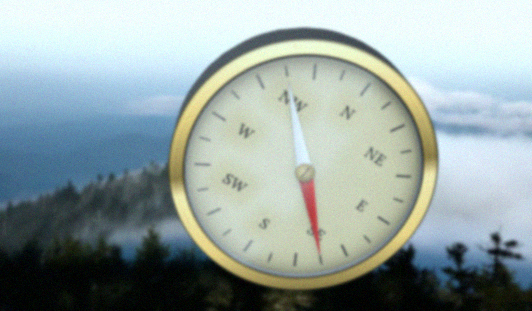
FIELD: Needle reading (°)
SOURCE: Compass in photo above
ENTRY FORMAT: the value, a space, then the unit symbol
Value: 135 °
